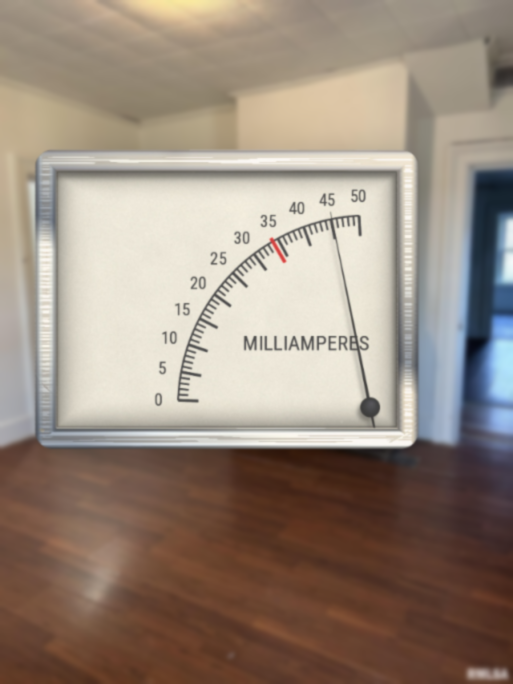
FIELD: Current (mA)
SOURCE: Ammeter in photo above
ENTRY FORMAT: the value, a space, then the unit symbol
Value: 45 mA
